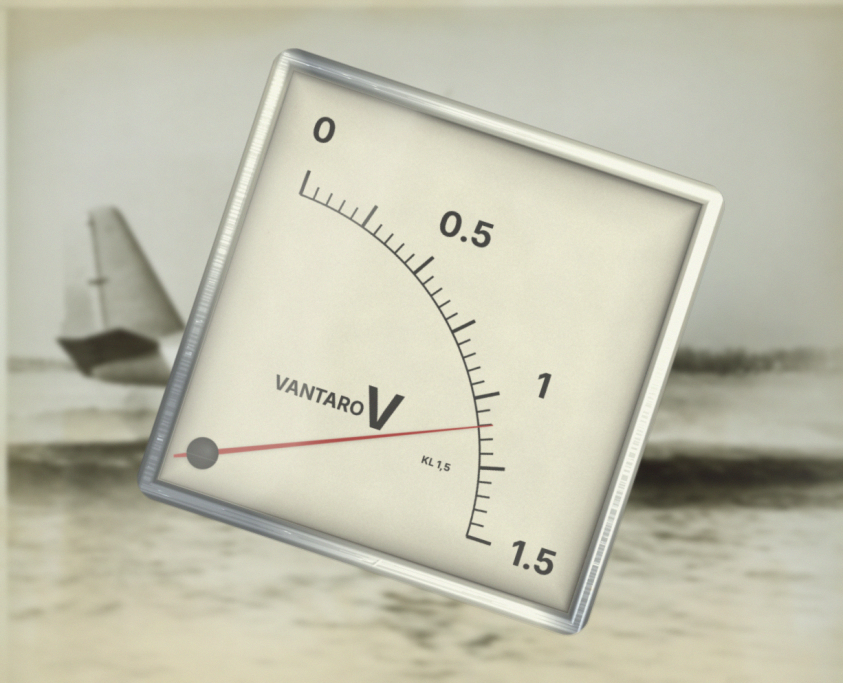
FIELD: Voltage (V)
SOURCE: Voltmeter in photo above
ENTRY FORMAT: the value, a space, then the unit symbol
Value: 1.1 V
